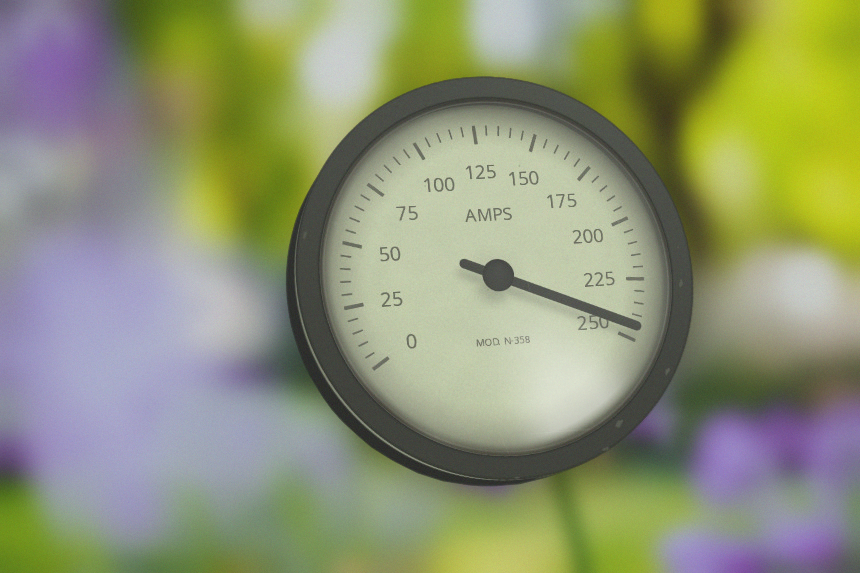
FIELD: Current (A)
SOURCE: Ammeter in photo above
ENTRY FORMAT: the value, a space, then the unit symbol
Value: 245 A
